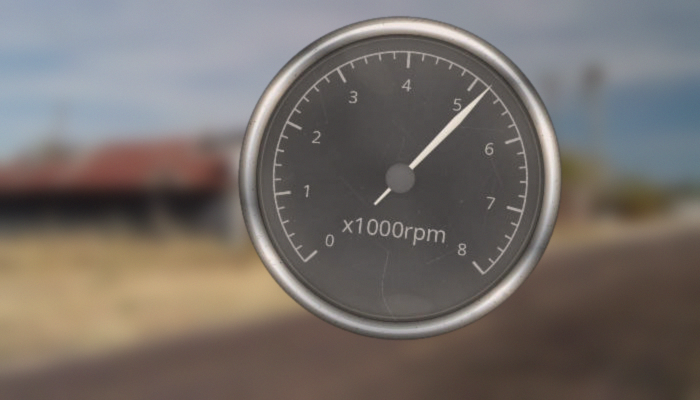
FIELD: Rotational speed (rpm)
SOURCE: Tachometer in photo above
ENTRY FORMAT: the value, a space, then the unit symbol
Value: 5200 rpm
